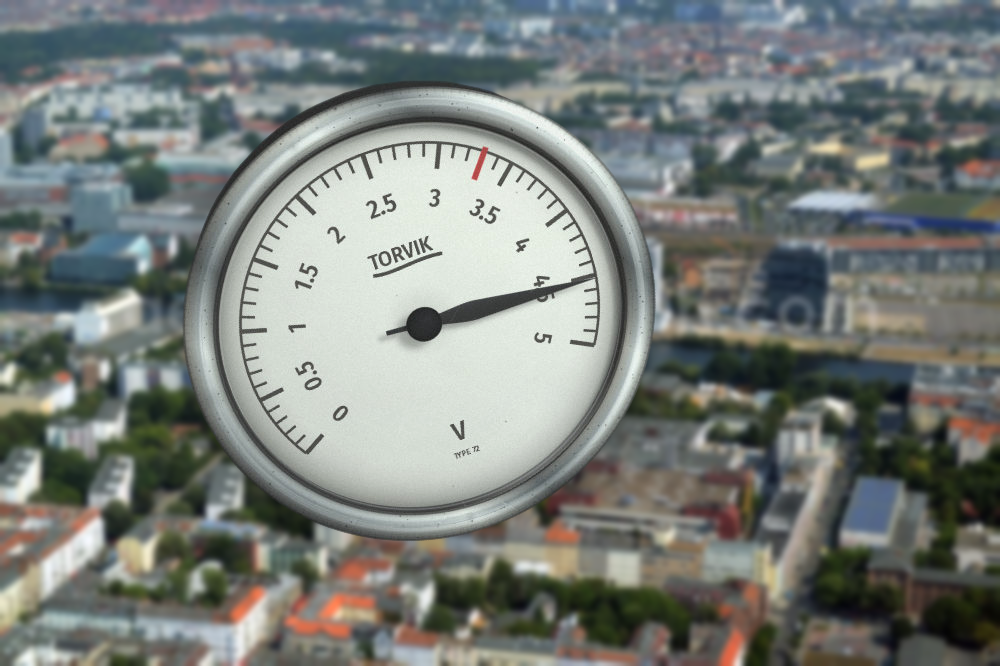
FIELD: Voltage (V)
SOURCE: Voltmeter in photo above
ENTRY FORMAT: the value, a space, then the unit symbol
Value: 4.5 V
